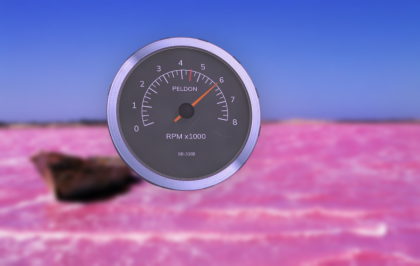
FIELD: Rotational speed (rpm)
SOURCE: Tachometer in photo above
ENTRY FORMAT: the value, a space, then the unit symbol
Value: 6000 rpm
